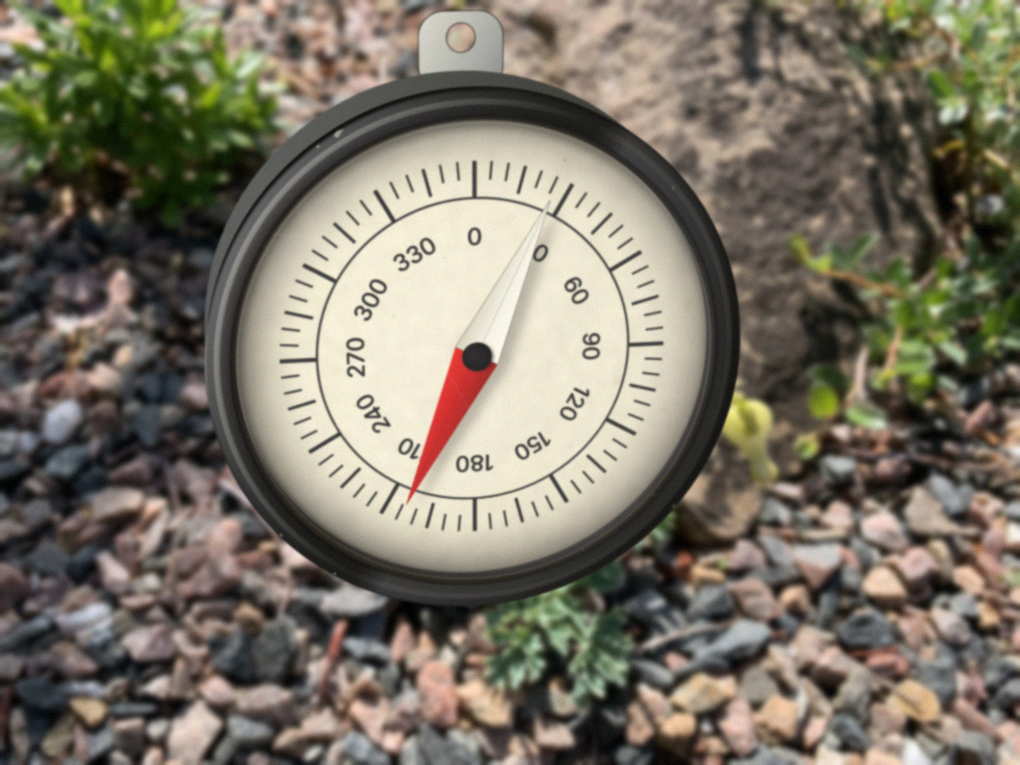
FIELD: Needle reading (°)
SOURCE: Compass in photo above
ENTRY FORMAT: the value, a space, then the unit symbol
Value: 205 °
